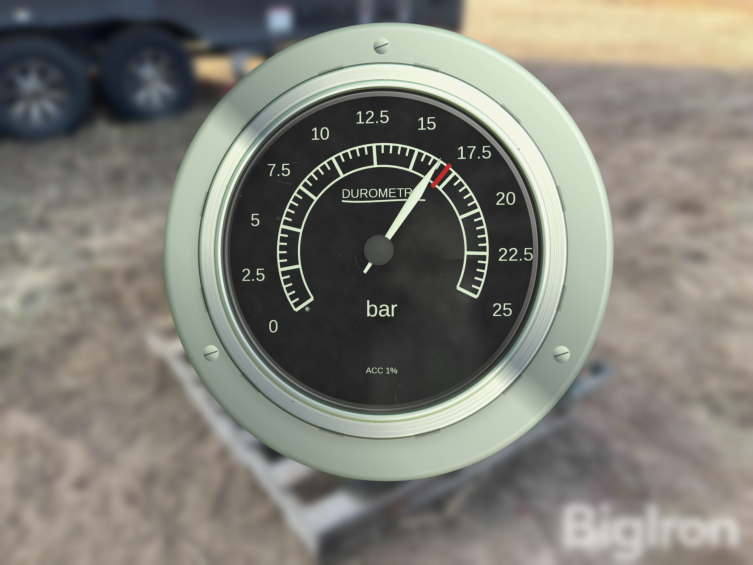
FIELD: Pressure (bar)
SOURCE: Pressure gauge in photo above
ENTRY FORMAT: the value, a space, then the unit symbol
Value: 16.5 bar
